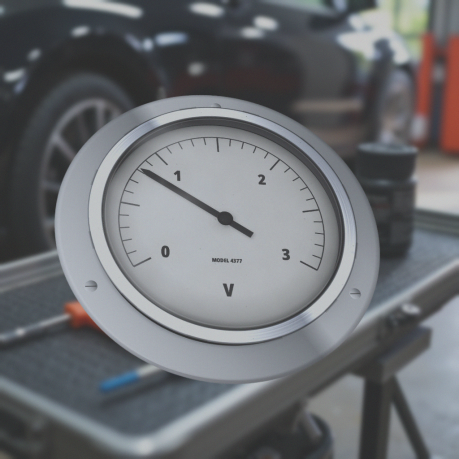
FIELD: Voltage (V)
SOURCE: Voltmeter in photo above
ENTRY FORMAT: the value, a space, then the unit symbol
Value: 0.8 V
